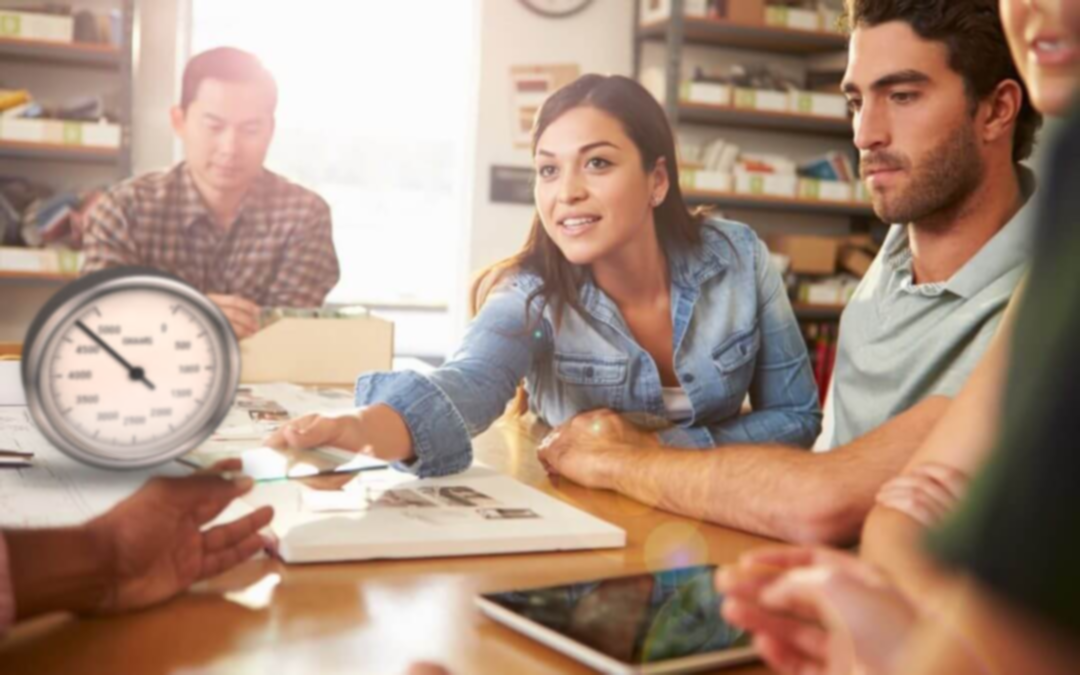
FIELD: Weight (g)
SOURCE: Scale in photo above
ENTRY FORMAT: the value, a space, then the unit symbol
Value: 4750 g
